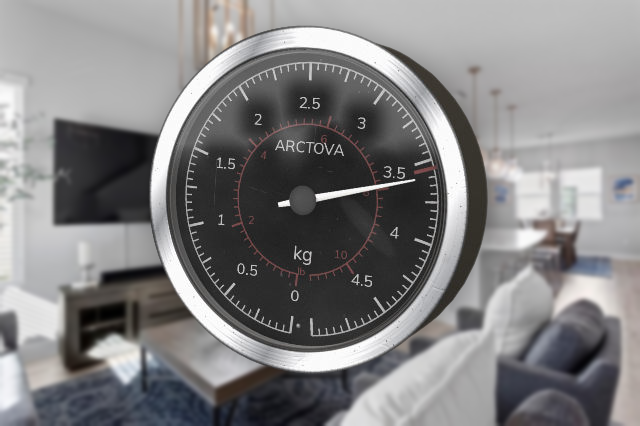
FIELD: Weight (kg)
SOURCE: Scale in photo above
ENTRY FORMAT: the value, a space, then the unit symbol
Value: 3.6 kg
